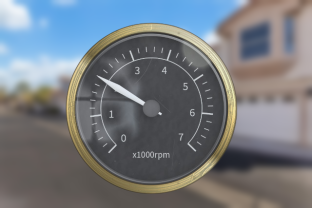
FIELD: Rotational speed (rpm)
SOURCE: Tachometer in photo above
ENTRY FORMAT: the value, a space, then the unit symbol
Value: 2000 rpm
